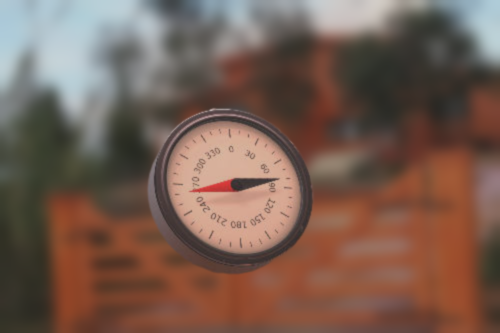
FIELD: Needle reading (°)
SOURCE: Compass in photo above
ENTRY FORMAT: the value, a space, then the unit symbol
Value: 260 °
